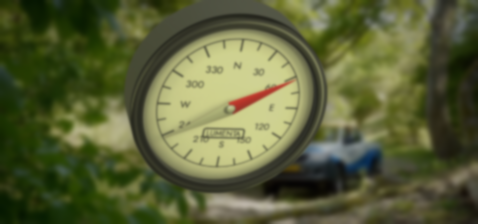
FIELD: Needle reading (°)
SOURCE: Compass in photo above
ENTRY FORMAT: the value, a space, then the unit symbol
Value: 60 °
